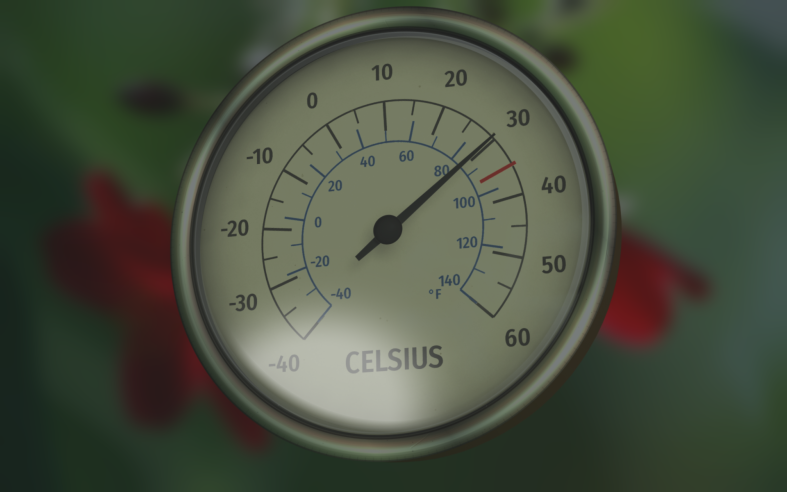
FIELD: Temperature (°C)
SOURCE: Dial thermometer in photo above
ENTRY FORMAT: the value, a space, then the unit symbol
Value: 30 °C
